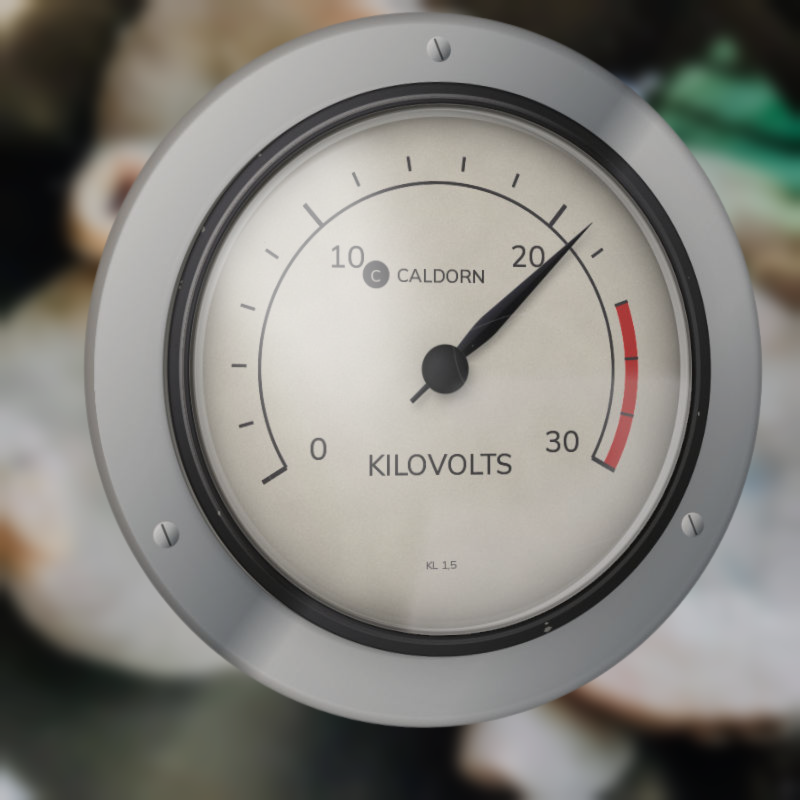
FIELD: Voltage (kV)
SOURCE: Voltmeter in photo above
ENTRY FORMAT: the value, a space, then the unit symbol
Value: 21 kV
